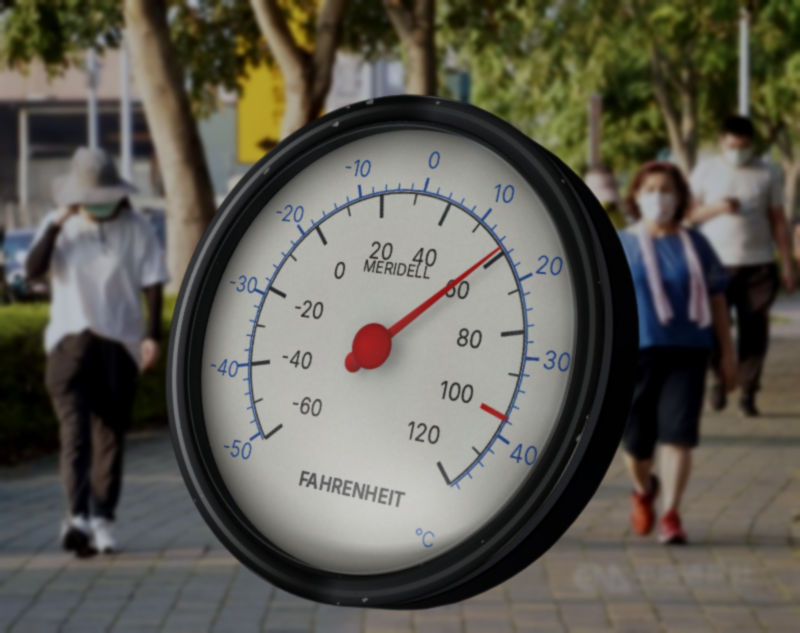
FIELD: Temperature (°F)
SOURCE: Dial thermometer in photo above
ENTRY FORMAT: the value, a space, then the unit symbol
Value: 60 °F
